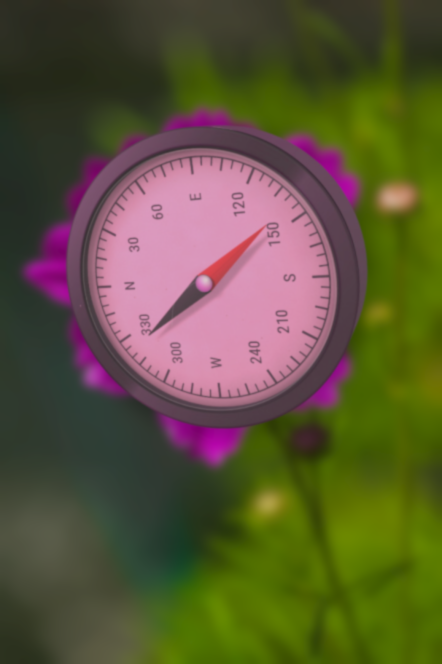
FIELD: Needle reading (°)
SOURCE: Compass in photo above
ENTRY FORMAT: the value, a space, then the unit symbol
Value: 142.5 °
